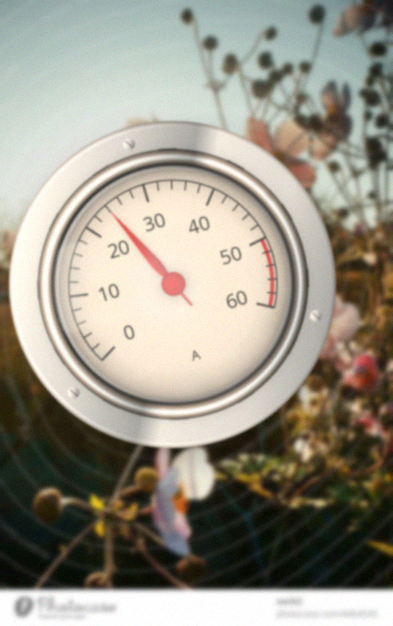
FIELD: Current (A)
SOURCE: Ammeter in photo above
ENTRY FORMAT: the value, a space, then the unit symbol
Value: 24 A
